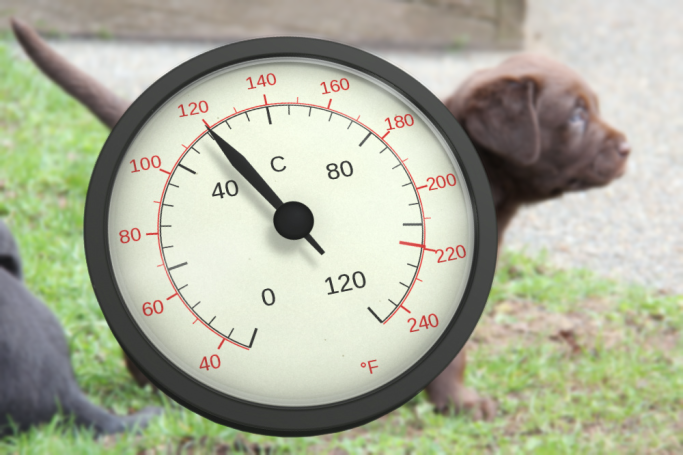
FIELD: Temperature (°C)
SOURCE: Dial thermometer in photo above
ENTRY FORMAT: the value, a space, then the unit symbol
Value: 48 °C
